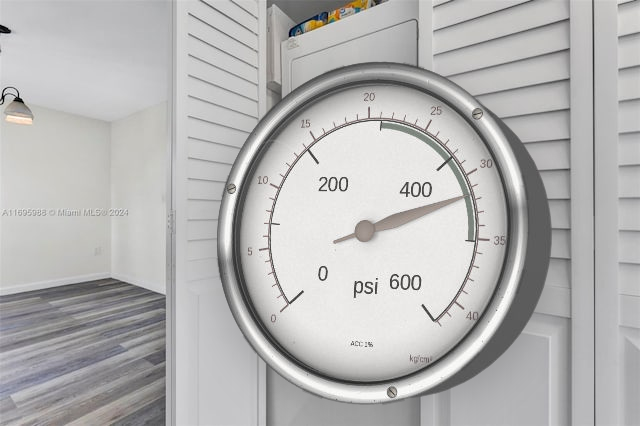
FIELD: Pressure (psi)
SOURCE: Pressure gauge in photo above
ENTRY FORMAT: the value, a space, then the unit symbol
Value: 450 psi
